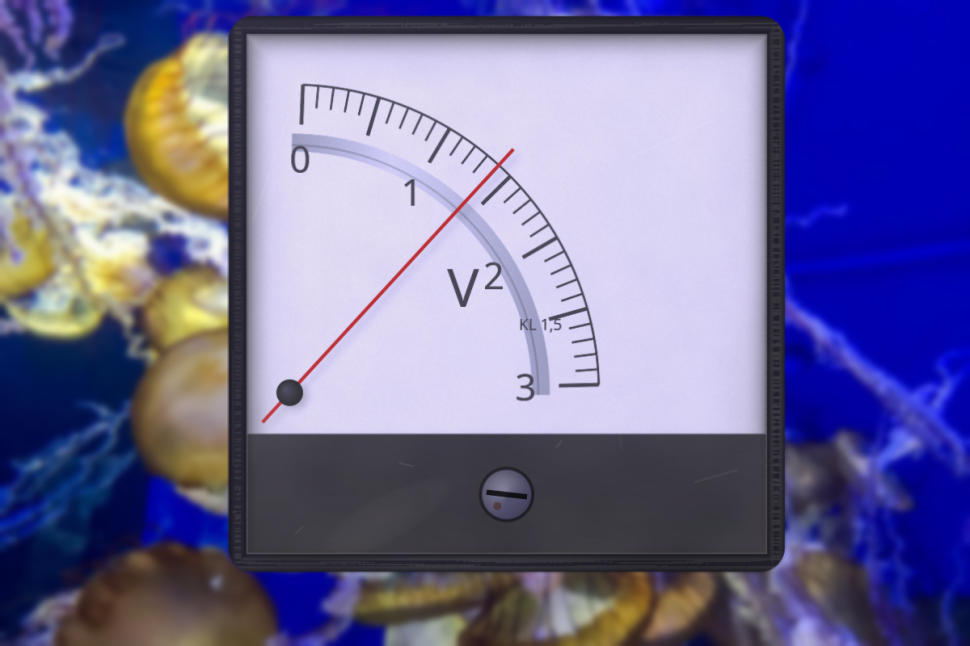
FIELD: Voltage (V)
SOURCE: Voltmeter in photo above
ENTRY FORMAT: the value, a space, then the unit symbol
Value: 1.4 V
